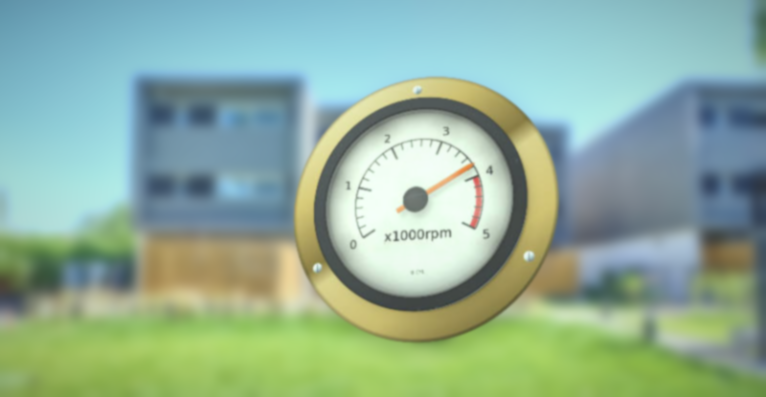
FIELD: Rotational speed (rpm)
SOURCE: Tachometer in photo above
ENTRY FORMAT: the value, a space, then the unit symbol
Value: 3800 rpm
